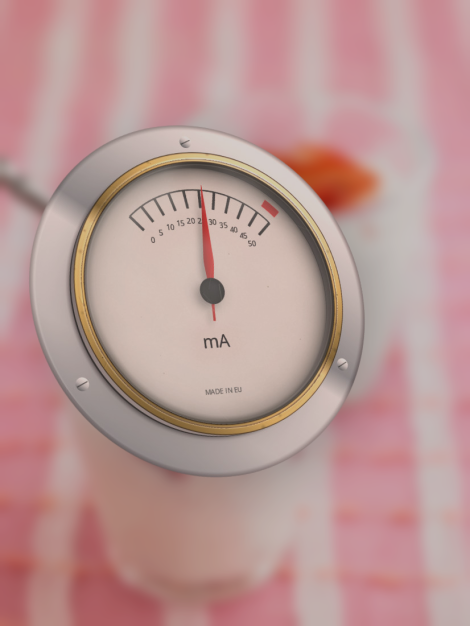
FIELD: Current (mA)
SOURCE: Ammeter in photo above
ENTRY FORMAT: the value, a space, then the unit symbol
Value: 25 mA
